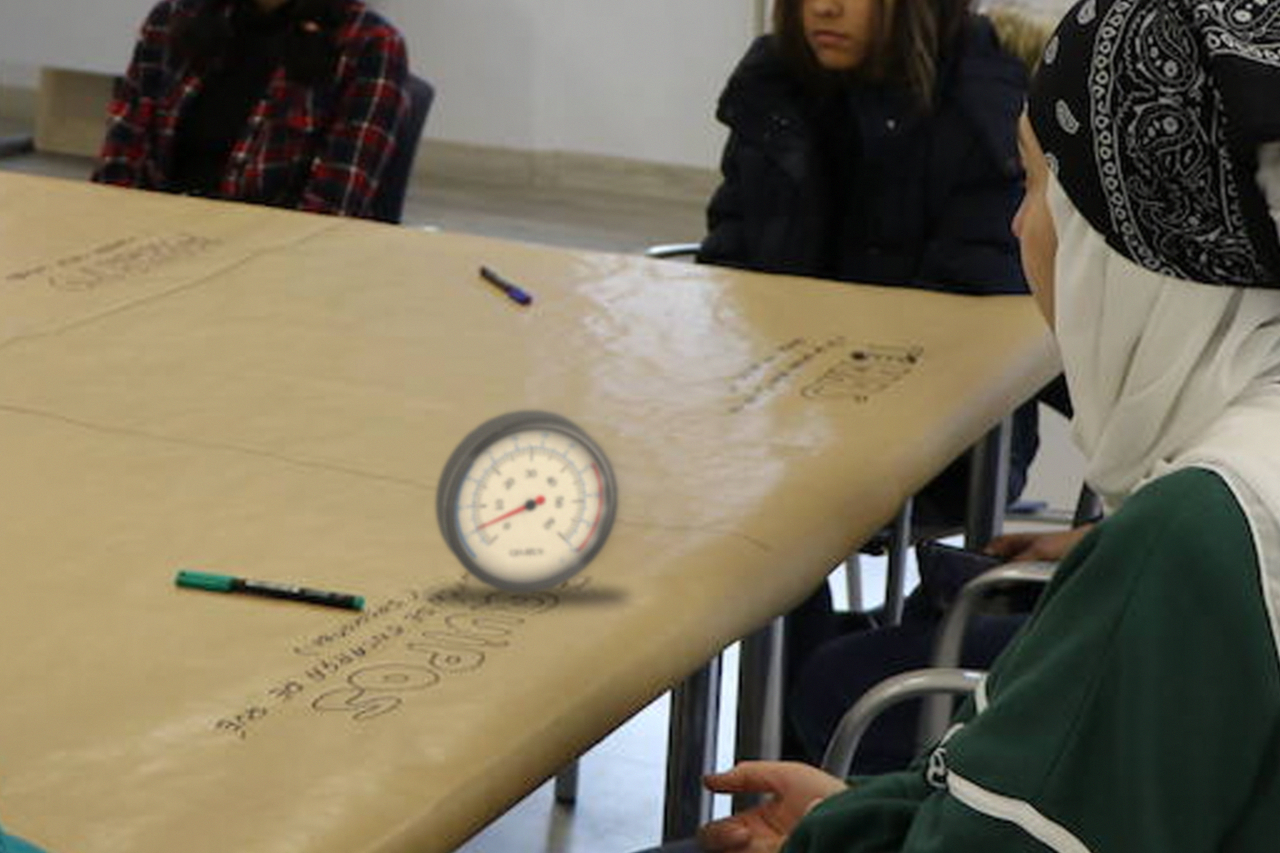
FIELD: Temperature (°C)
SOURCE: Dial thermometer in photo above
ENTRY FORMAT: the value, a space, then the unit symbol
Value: 5 °C
